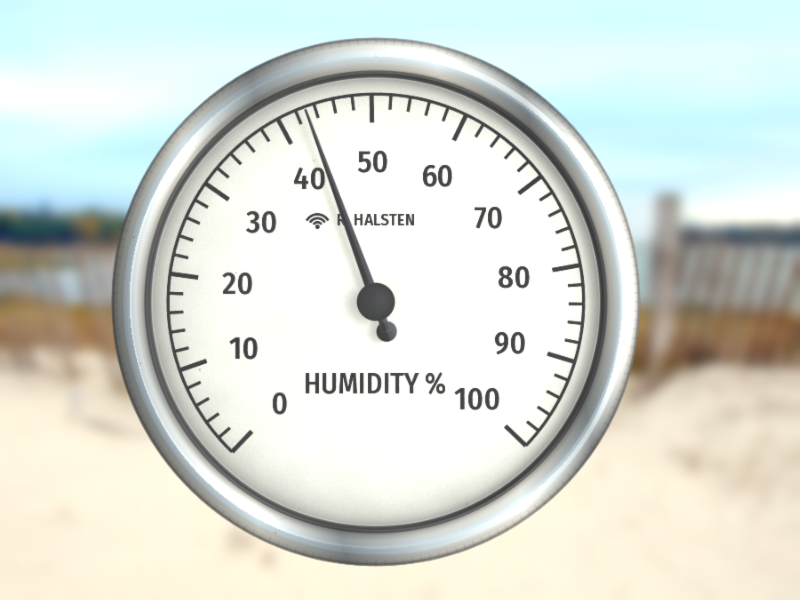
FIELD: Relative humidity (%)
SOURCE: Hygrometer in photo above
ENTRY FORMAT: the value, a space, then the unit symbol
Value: 43 %
